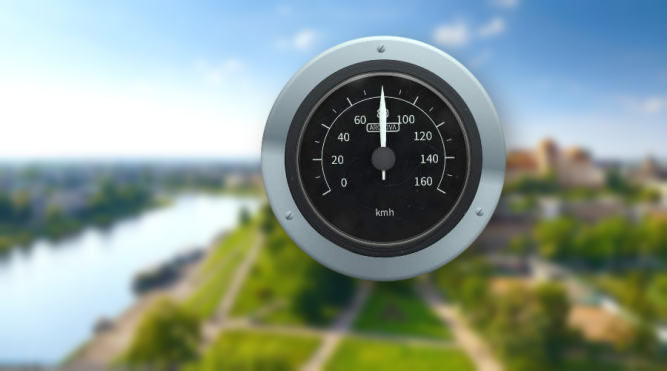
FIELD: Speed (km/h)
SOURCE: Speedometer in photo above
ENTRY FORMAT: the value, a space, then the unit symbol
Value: 80 km/h
